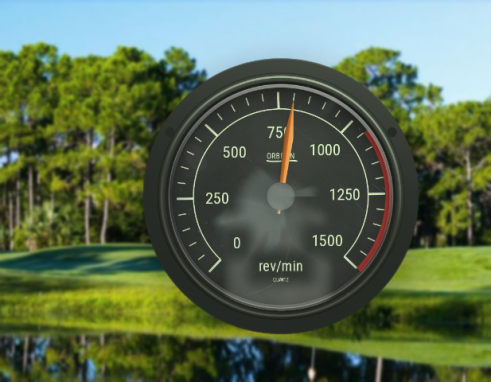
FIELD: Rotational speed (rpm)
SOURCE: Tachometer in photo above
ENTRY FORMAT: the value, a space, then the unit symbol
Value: 800 rpm
